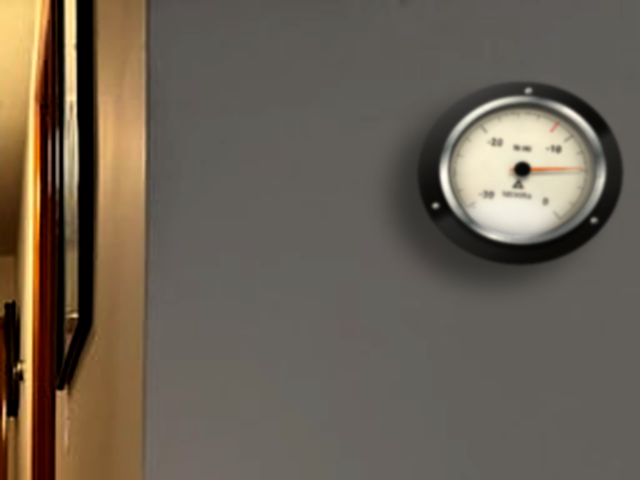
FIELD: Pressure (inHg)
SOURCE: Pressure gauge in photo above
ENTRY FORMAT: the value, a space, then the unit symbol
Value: -6 inHg
